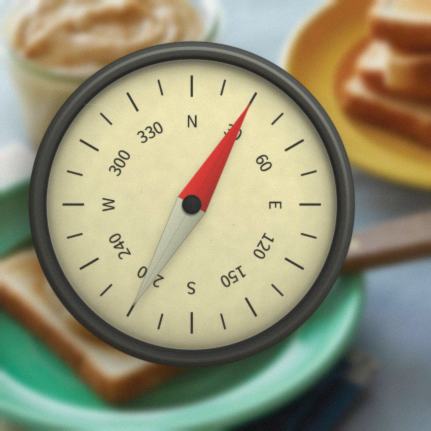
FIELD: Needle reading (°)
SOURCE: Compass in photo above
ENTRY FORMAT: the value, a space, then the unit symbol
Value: 30 °
